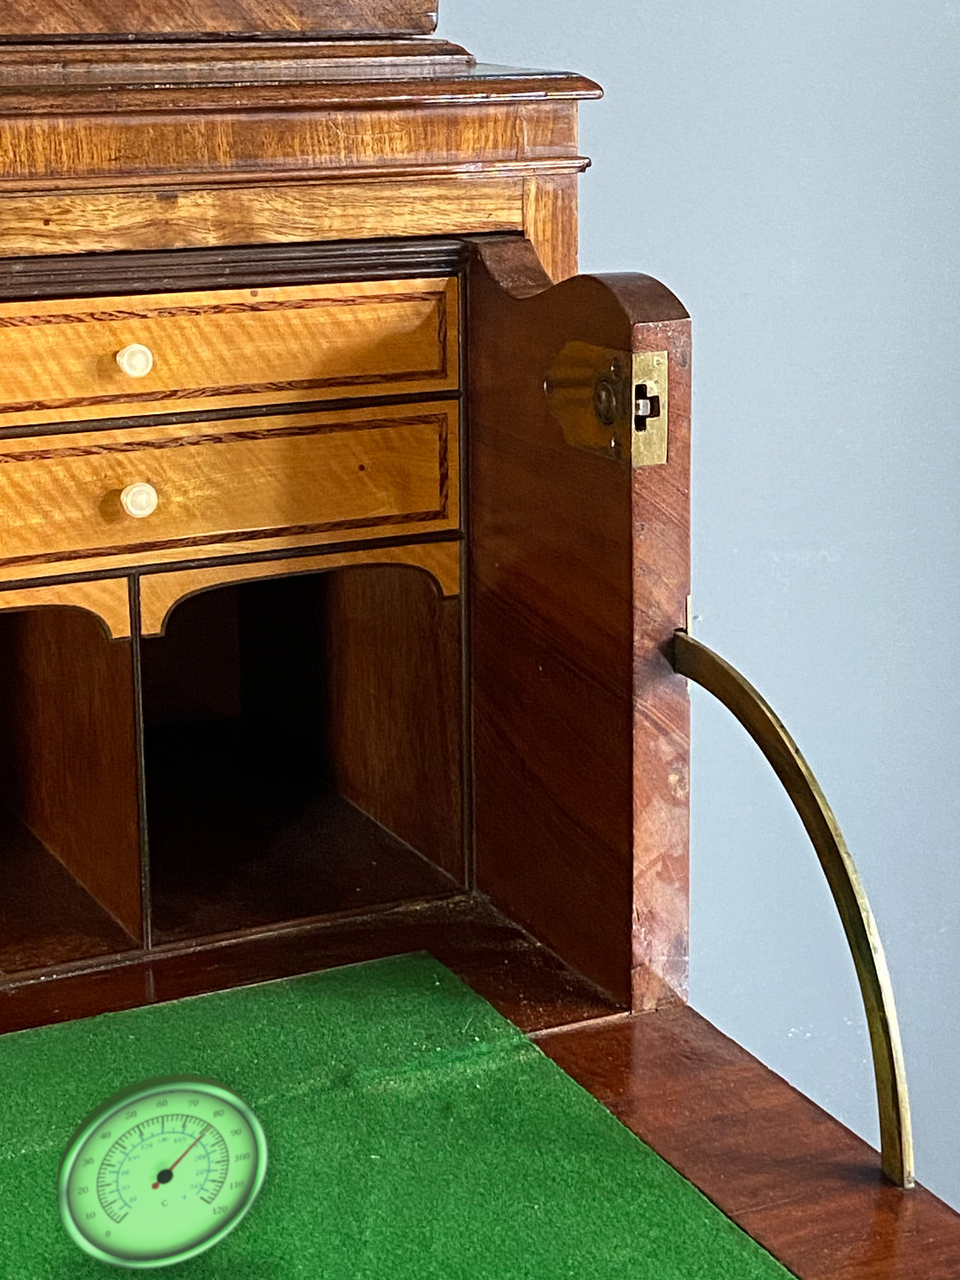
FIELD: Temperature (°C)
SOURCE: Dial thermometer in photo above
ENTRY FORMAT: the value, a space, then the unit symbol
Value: 80 °C
